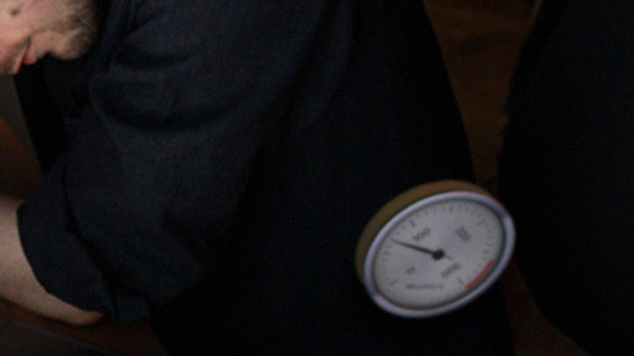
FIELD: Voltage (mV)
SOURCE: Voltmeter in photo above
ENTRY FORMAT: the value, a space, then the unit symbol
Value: 70 mV
